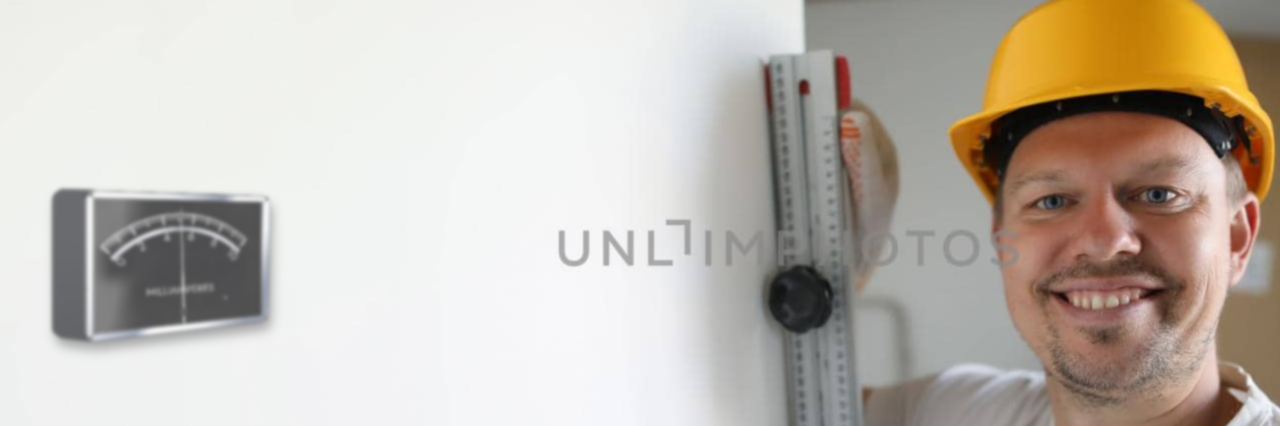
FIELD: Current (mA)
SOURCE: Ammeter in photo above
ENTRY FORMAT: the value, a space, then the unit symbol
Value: 5 mA
